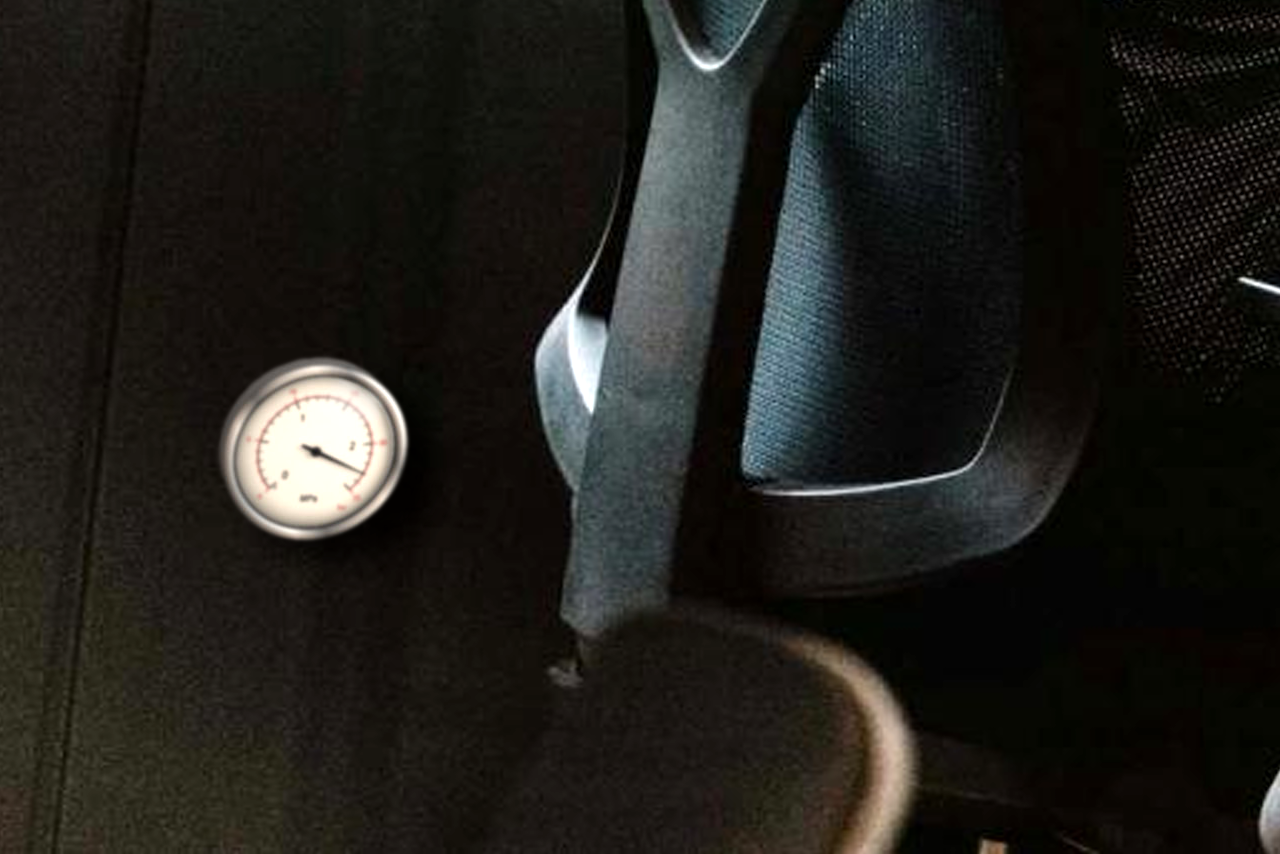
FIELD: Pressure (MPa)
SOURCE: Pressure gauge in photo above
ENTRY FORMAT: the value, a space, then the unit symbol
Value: 2.3 MPa
